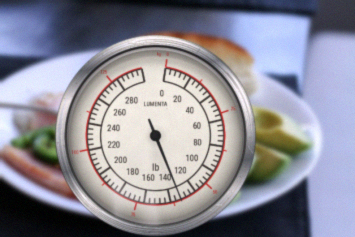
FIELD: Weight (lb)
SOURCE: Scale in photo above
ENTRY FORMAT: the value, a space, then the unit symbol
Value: 132 lb
